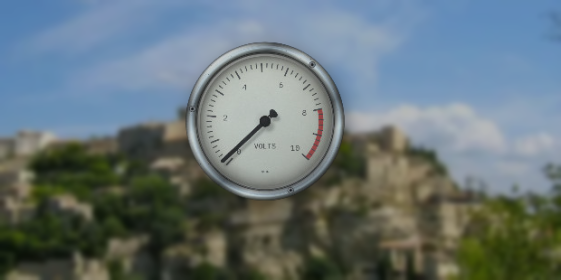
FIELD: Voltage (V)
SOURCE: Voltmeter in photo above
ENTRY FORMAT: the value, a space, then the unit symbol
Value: 0.2 V
